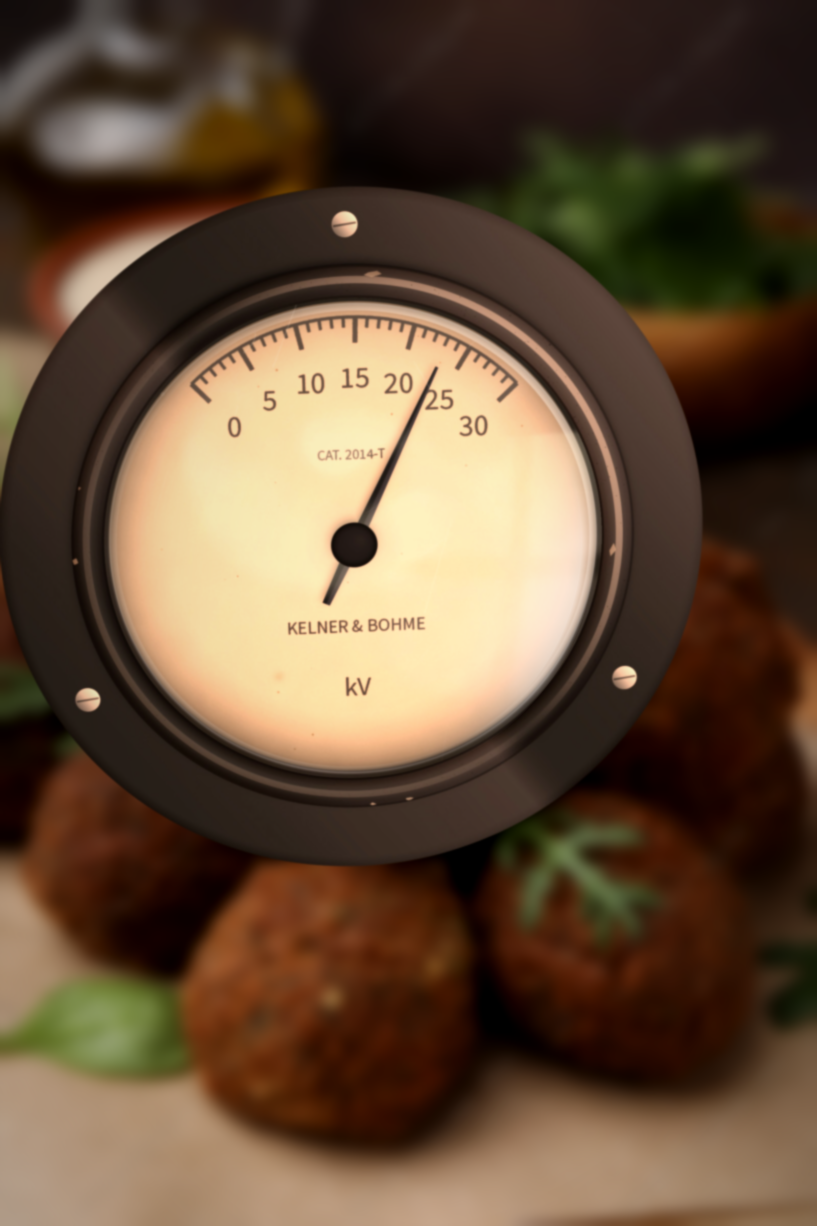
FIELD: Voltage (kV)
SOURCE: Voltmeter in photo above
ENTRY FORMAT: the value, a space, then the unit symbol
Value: 23 kV
